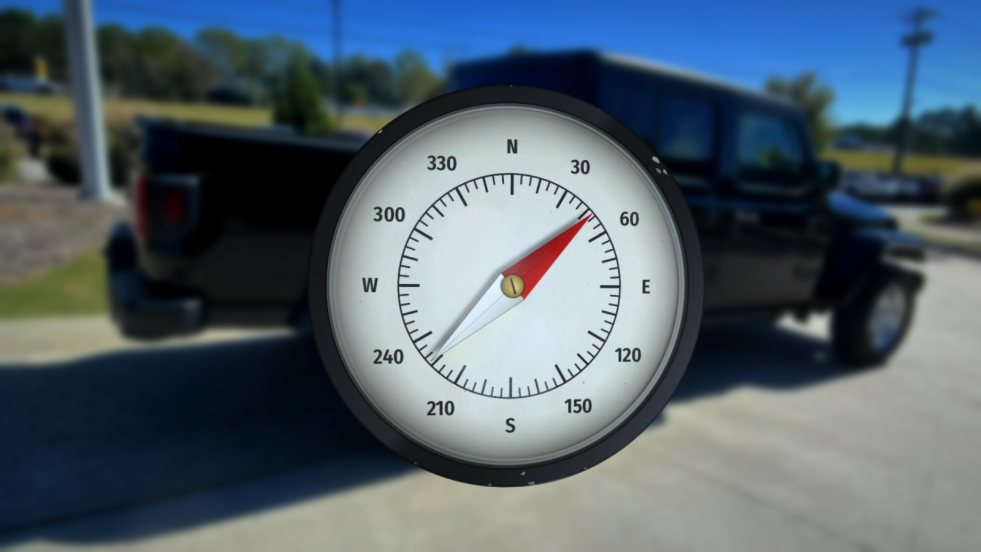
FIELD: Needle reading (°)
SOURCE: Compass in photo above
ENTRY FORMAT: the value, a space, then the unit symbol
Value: 47.5 °
